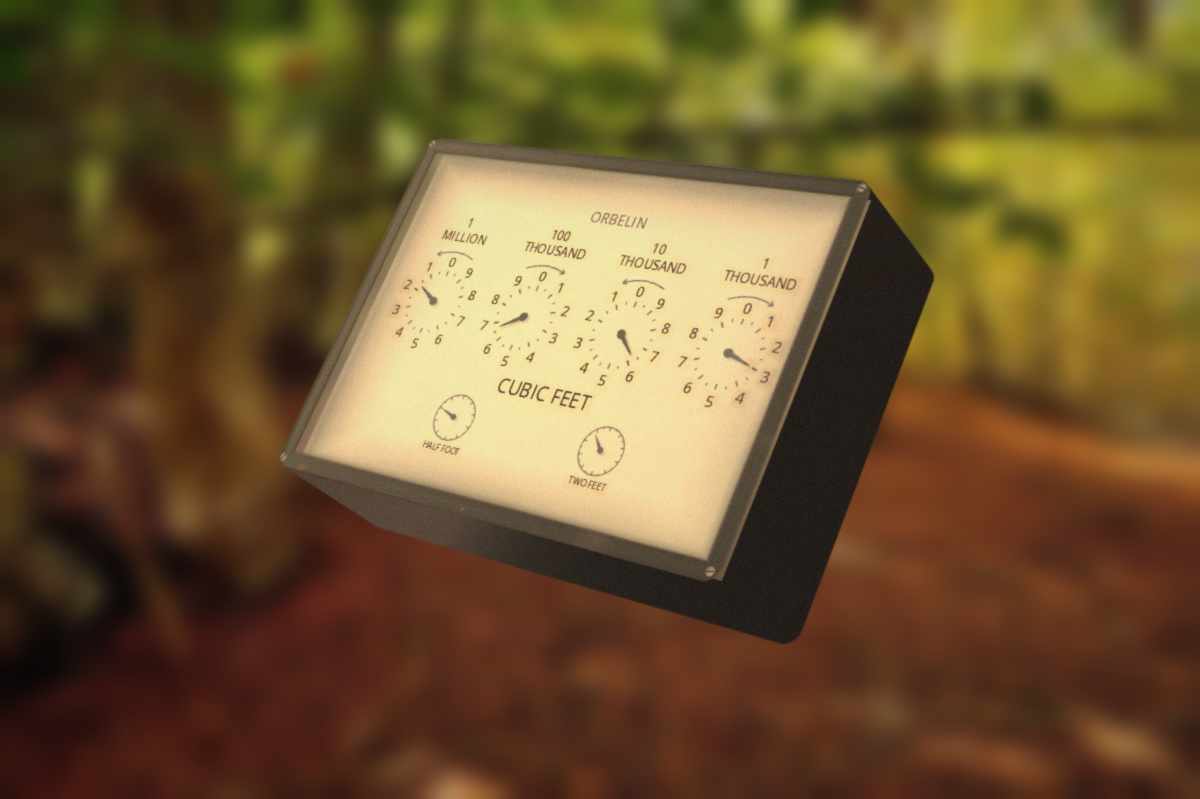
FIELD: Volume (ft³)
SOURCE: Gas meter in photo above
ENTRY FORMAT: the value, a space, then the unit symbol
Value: 166300 ft³
